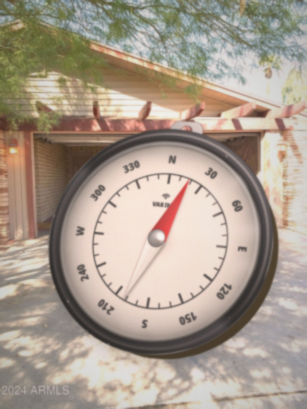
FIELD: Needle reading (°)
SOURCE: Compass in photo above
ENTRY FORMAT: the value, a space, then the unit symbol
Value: 20 °
